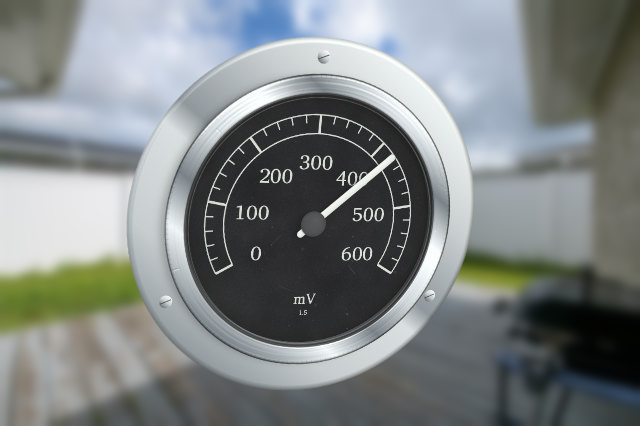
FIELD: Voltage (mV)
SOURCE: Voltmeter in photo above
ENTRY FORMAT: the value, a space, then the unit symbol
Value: 420 mV
